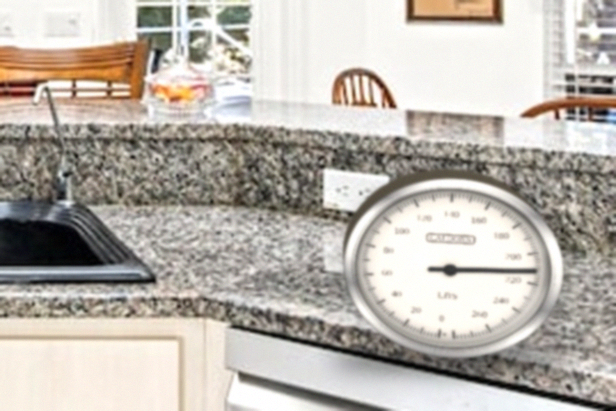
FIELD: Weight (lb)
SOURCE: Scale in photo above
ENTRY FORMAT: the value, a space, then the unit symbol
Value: 210 lb
